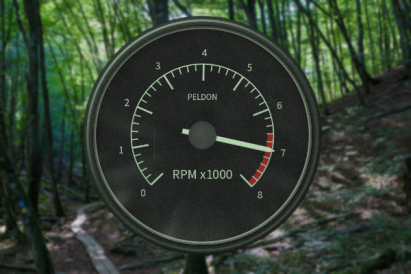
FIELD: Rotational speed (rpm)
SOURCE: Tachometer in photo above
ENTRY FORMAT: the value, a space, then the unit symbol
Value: 7000 rpm
